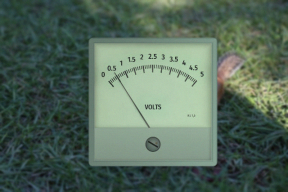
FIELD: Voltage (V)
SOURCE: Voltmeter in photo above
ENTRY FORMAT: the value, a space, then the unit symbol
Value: 0.5 V
